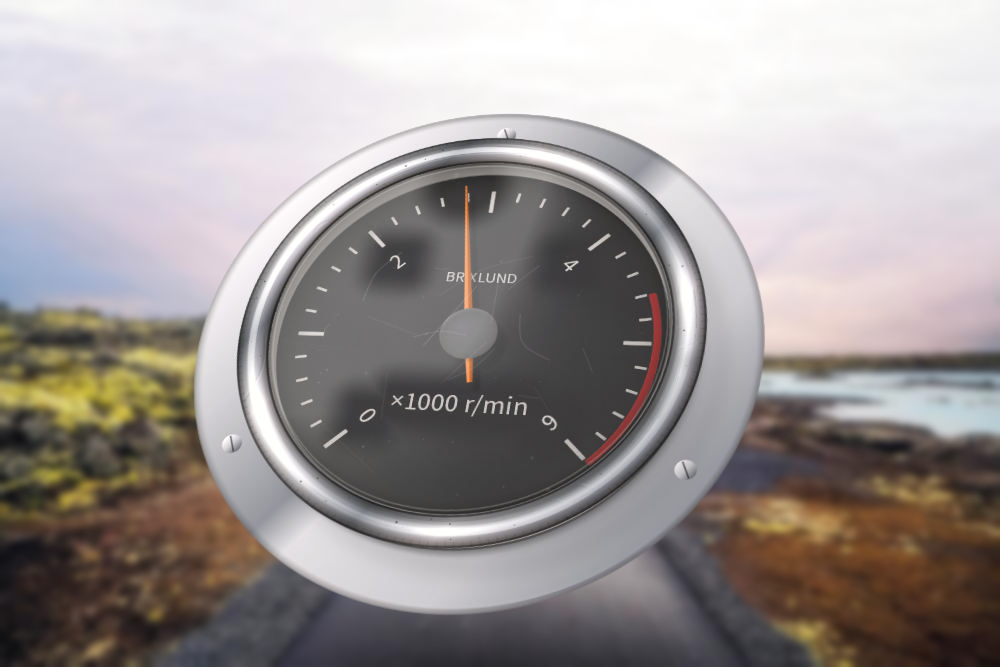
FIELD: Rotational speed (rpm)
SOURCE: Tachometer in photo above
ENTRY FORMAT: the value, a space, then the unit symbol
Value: 2800 rpm
